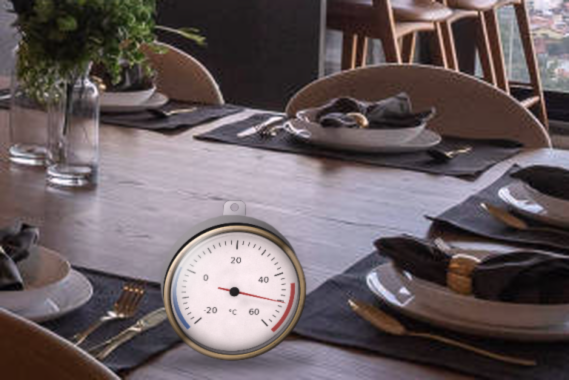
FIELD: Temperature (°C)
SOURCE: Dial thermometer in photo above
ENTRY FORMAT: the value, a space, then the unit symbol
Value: 50 °C
